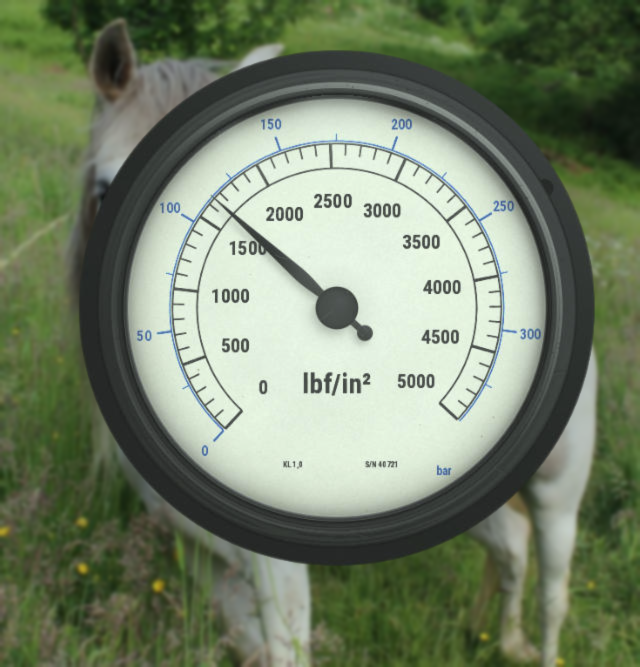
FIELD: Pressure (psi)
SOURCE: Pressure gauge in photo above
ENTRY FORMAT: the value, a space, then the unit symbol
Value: 1650 psi
